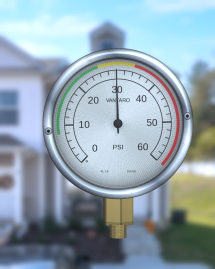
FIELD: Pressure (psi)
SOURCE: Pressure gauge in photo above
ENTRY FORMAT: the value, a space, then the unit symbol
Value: 30 psi
